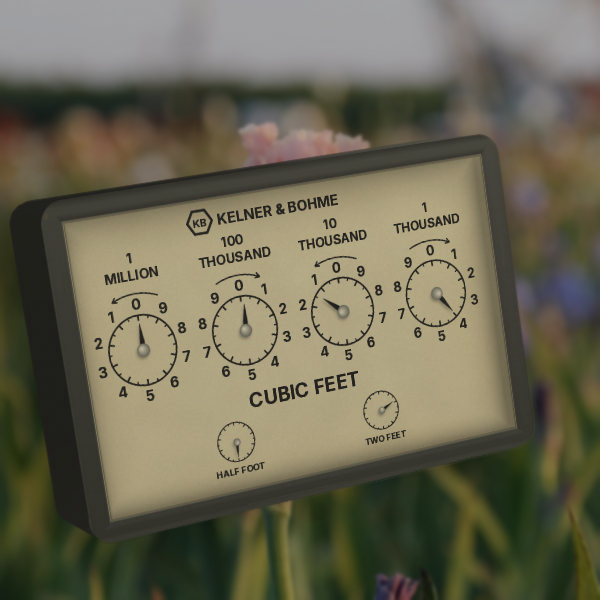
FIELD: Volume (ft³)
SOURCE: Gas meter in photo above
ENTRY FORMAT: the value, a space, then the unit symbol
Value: 1400 ft³
